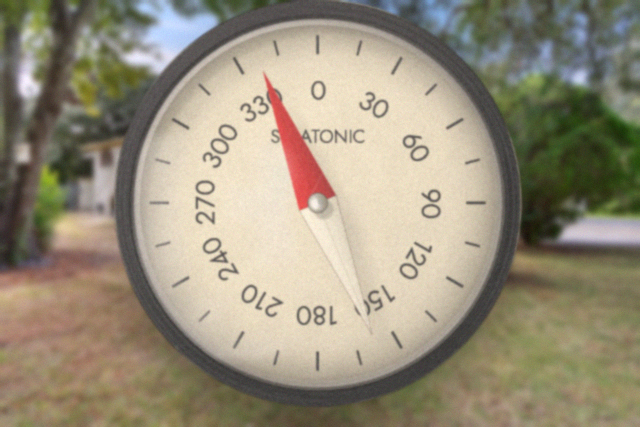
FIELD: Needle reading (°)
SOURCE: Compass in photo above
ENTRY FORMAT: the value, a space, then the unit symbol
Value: 337.5 °
